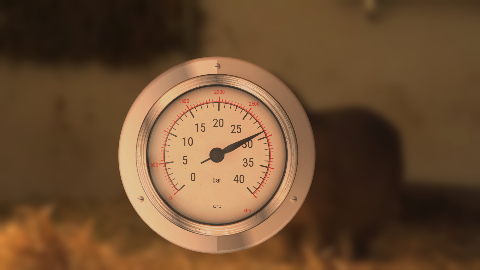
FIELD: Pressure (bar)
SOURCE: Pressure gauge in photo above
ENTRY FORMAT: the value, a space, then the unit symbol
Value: 29 bar
